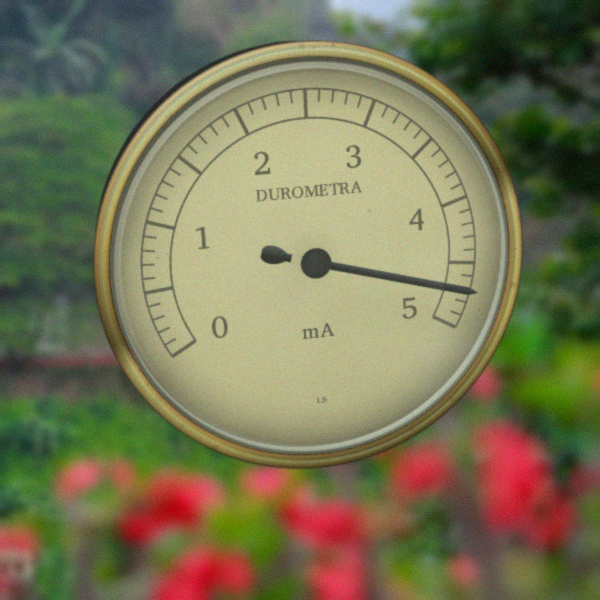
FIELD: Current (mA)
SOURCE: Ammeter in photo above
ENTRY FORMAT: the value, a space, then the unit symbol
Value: 4.7 mA
